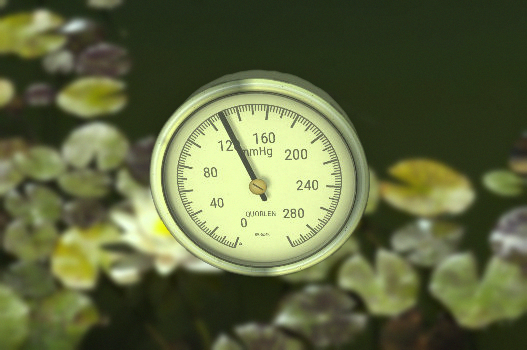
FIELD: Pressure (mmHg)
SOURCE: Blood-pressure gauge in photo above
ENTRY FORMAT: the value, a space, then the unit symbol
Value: 130 mmHg
